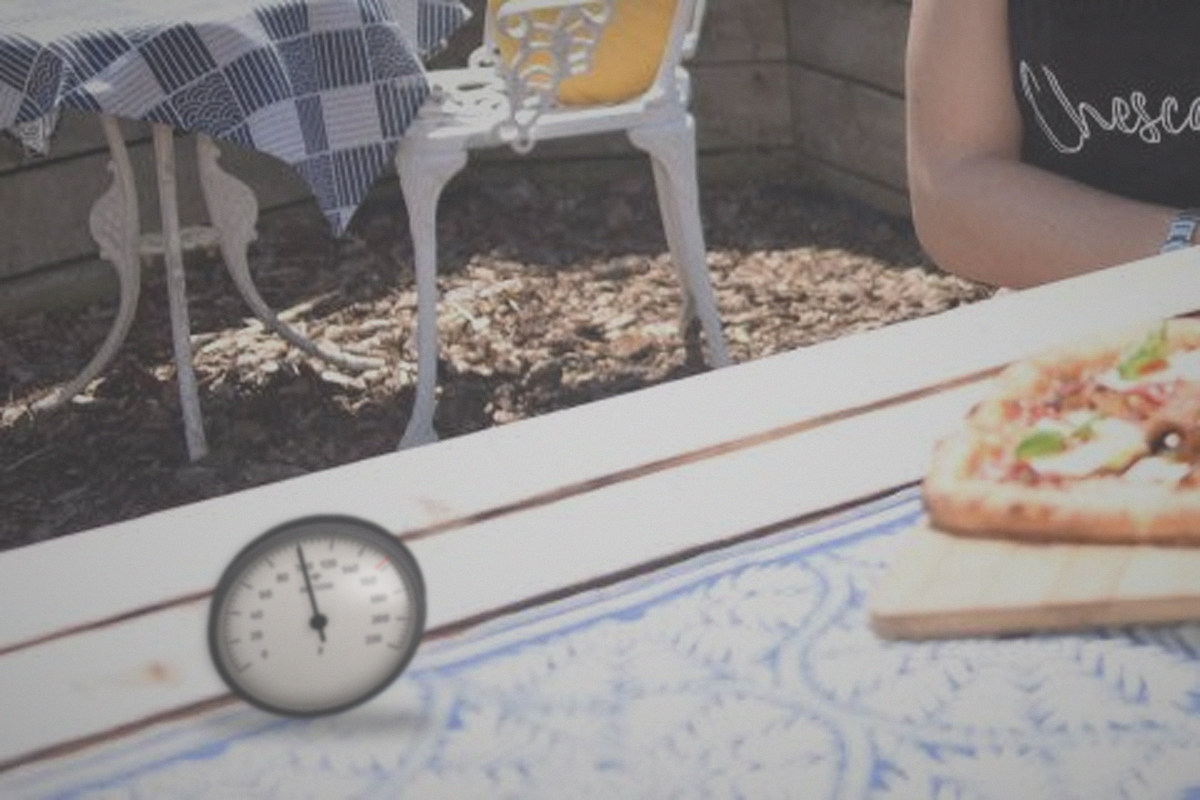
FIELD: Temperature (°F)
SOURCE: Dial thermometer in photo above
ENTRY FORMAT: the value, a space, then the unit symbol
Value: 100 °F
